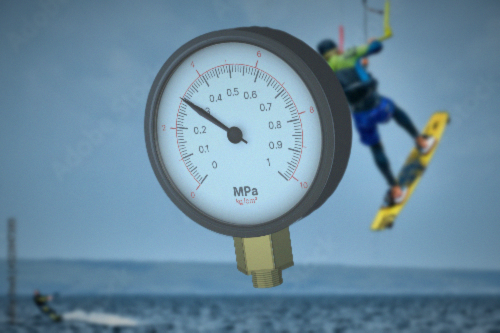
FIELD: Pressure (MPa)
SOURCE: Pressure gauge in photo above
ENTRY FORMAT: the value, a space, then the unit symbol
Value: 0.3 MPa
